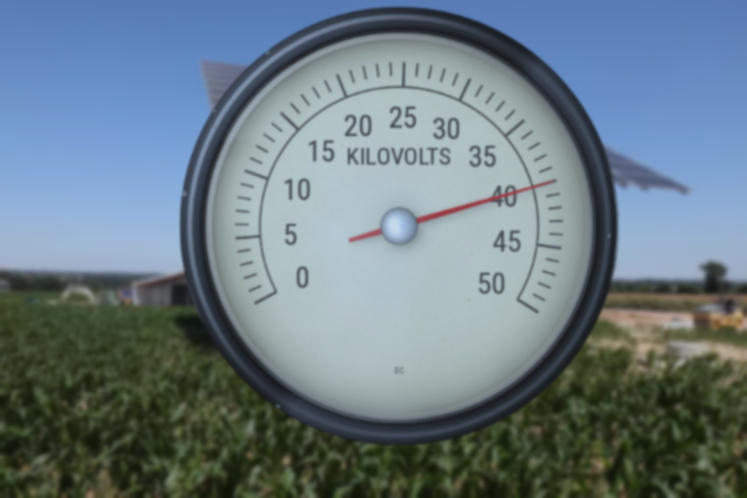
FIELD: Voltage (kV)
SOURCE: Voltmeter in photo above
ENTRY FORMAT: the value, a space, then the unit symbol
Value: 40 kV
